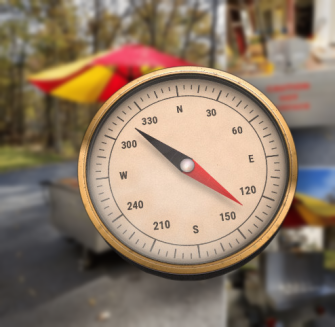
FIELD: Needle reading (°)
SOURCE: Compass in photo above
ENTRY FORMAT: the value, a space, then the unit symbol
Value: 135 °
